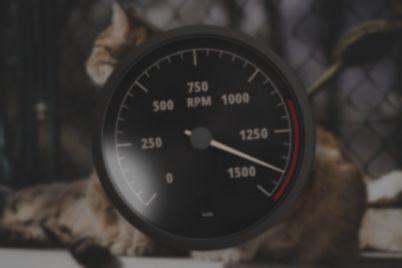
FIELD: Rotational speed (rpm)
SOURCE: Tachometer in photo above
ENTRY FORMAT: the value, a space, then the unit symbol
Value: 1400 rpm
